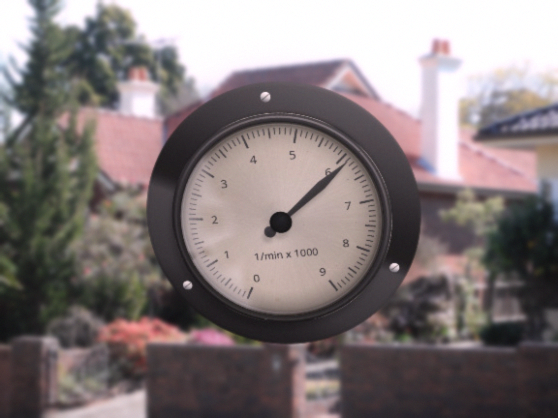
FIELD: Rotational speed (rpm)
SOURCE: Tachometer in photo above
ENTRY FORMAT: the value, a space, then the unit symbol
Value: 6100 rpm
